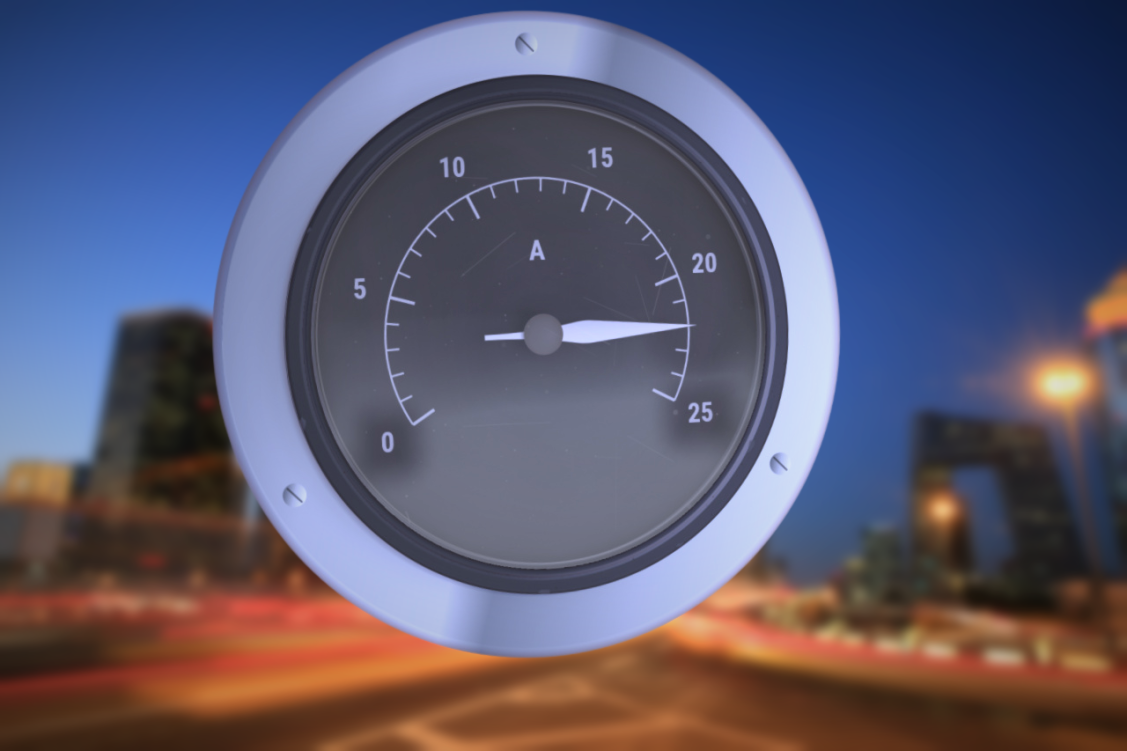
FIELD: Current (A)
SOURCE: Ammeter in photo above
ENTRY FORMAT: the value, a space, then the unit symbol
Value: 22 A
